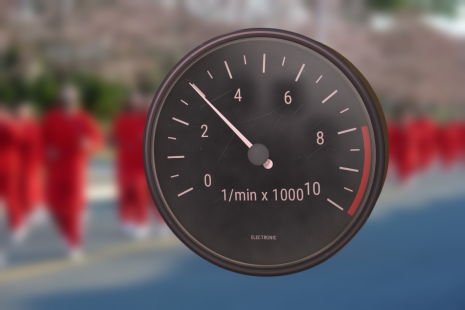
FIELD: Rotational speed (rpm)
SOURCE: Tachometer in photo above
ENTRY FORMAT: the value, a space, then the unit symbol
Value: 3000 rpm
